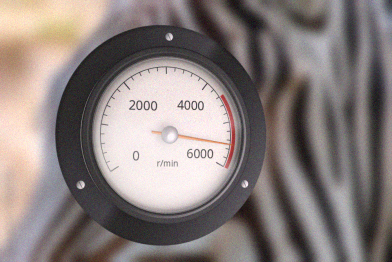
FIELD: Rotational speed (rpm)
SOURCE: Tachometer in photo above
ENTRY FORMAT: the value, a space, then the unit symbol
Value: 5500 rpm
